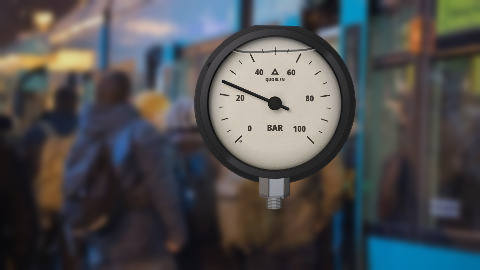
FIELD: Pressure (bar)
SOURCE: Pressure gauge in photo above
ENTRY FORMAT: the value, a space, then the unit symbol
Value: 25 bar
